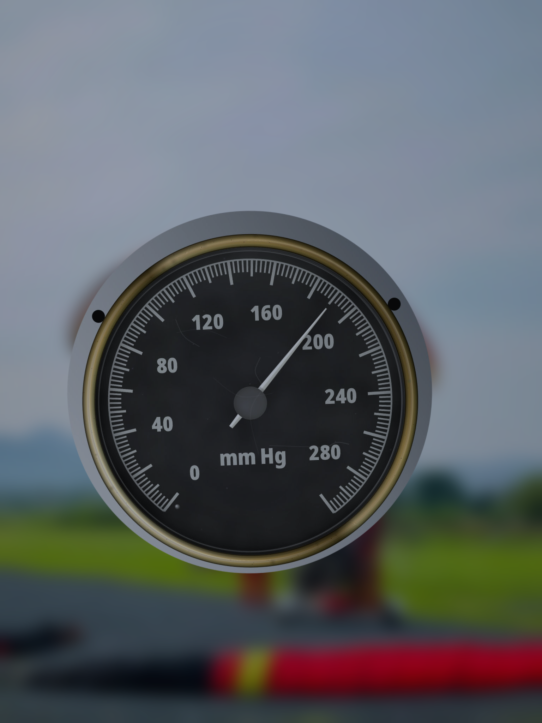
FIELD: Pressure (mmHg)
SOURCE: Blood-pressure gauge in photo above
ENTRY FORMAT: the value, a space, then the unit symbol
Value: 190 mmHg
